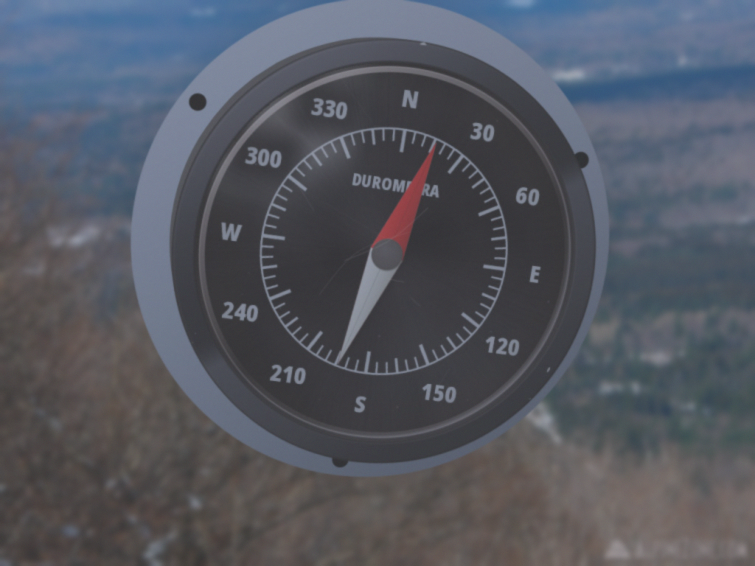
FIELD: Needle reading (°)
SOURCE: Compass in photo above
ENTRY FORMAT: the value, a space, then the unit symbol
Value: 15 °
